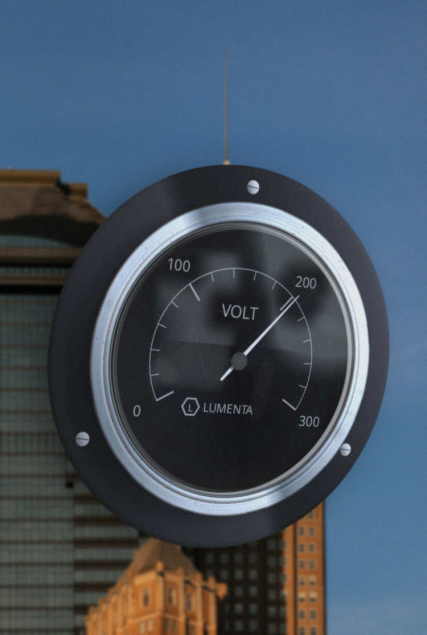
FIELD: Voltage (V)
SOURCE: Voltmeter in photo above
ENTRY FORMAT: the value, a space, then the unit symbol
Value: 200 V
